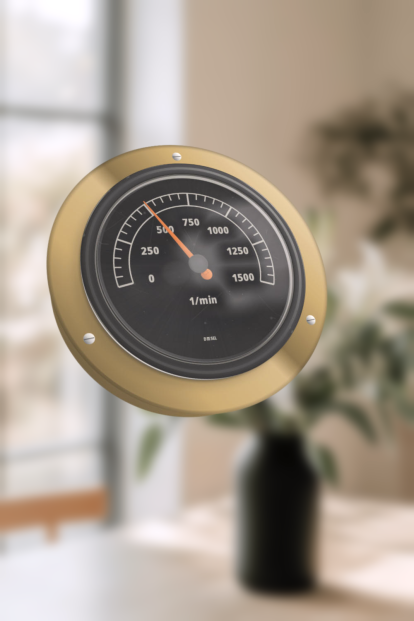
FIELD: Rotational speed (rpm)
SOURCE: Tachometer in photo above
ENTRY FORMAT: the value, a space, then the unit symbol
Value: 500 rpm
